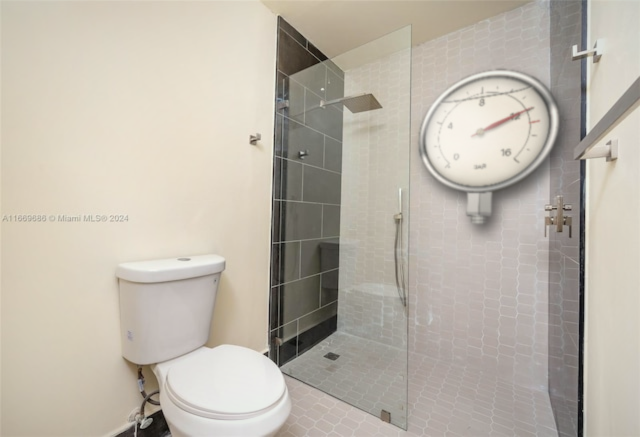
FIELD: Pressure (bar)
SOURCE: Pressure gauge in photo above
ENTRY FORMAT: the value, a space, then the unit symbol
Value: 12 bar
